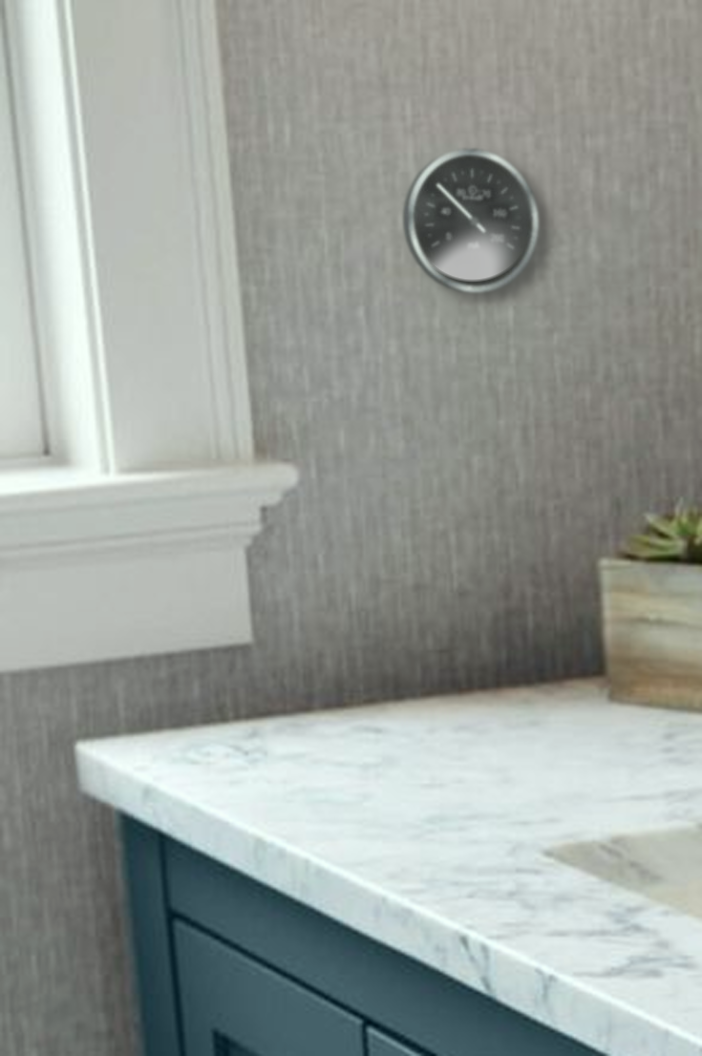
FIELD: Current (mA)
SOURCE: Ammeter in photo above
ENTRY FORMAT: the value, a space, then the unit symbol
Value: 60 mA
